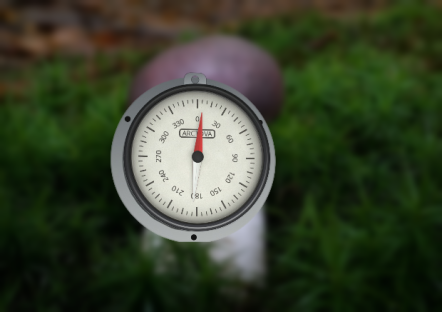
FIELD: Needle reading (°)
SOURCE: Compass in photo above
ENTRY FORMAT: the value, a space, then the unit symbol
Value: 5 °
